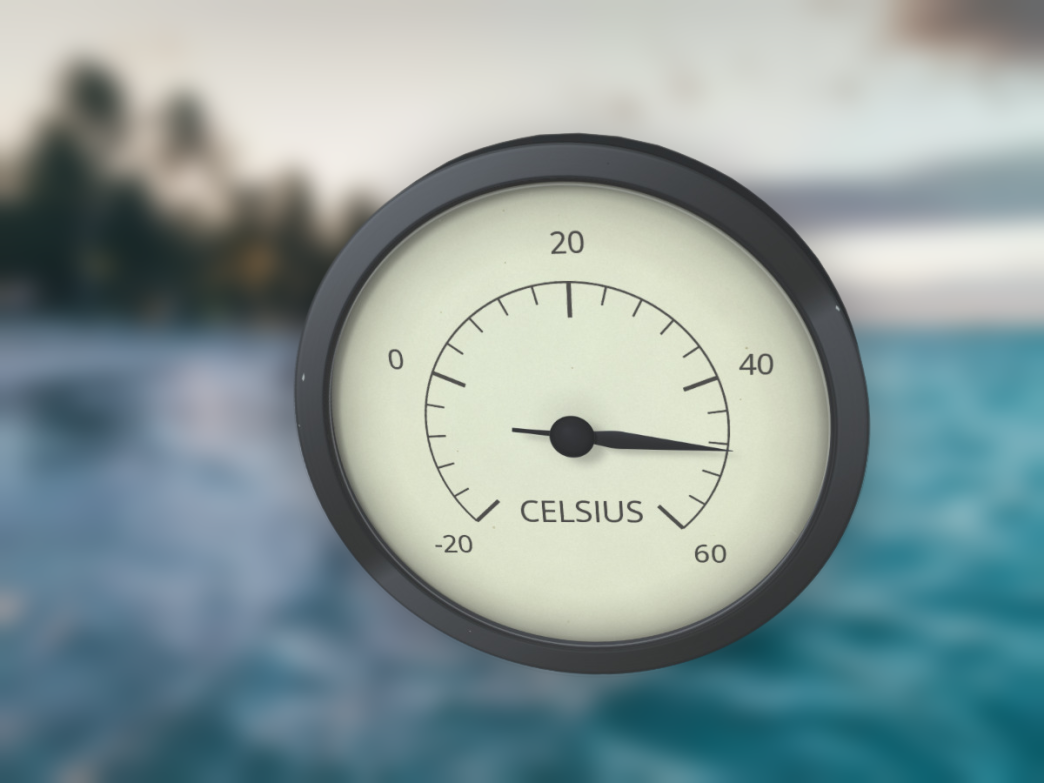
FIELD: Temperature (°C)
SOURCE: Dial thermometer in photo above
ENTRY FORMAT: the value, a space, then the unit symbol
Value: 48 °C
